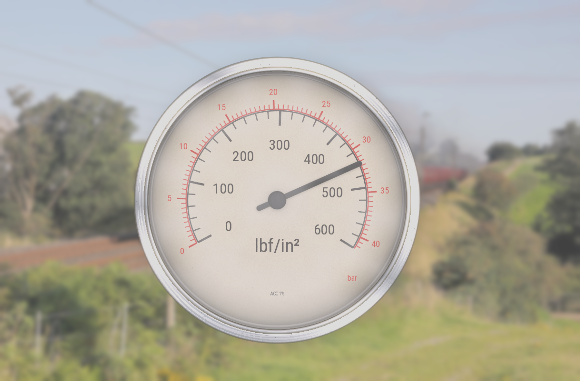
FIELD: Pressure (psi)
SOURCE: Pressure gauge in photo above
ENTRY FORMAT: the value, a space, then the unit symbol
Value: 460 psi
